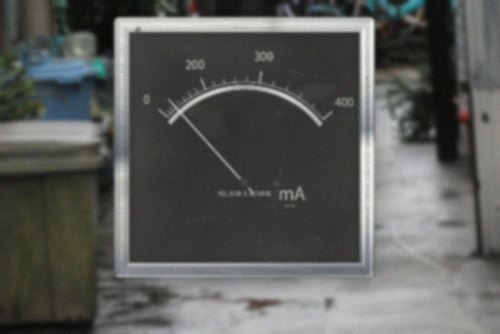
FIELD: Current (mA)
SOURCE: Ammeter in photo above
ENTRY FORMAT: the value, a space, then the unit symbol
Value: 100 mA
